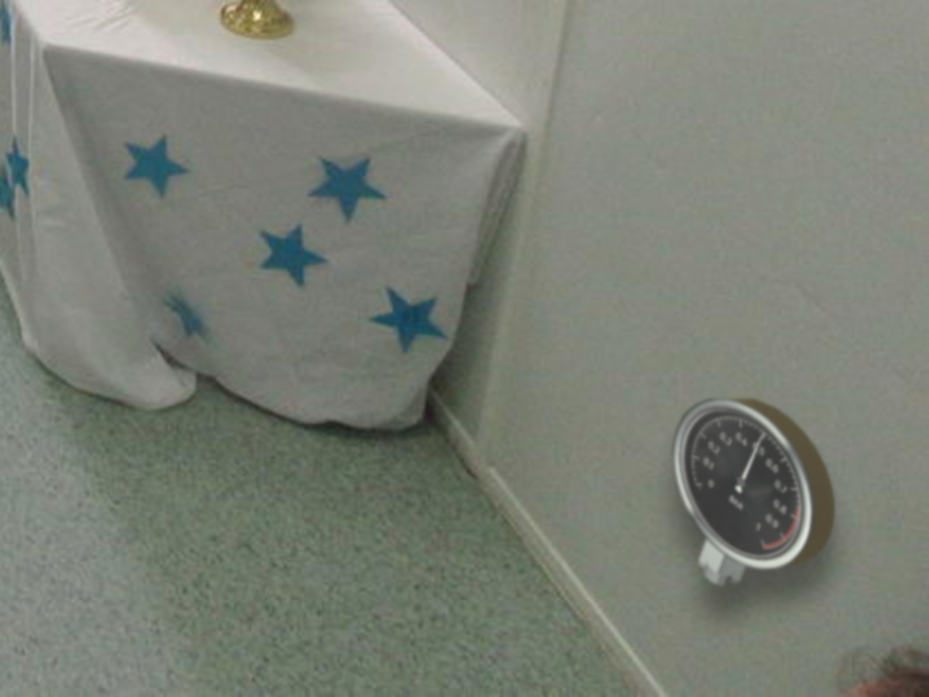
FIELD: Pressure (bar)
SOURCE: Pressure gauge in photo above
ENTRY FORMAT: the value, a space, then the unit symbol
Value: 0.5 bar
